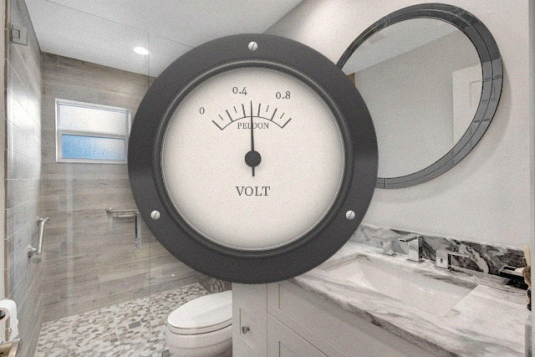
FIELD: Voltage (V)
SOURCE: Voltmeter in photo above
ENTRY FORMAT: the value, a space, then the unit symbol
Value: 0.5 V
